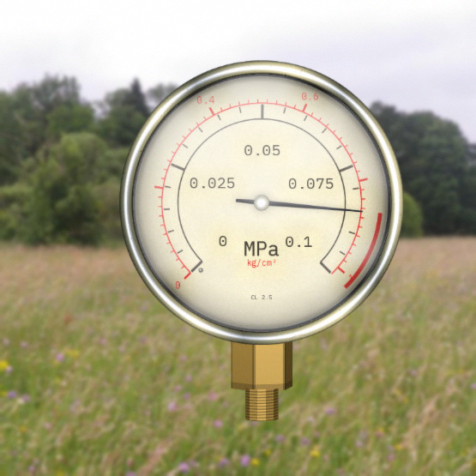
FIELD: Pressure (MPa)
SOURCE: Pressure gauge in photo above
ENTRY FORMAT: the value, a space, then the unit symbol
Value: 0.085 MPa
